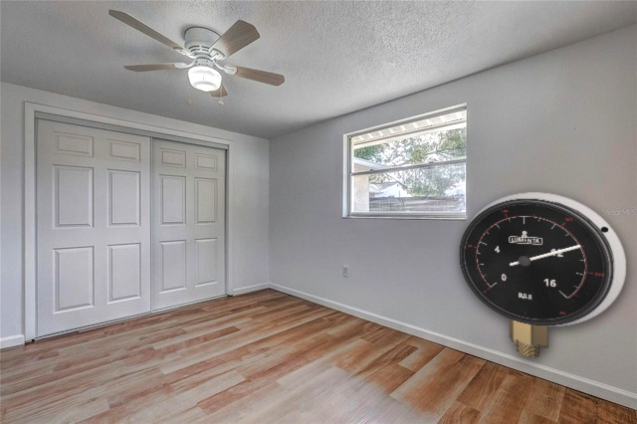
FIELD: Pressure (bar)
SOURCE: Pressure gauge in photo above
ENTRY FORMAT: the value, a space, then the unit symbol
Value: 12 bar
